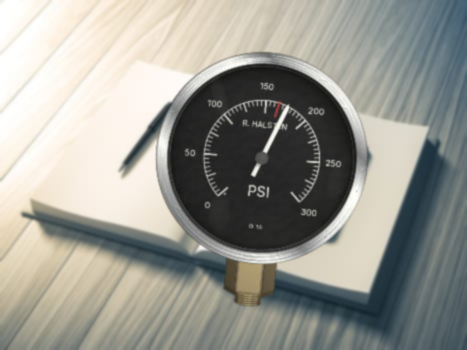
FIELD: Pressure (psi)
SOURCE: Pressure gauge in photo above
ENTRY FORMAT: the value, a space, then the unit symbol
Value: 175 psi
